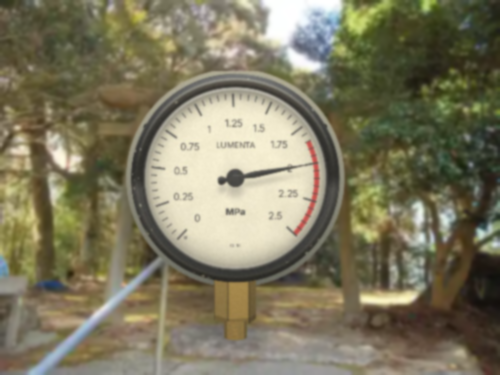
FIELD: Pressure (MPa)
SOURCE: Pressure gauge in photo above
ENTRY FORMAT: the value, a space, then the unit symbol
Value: 2 MPa
